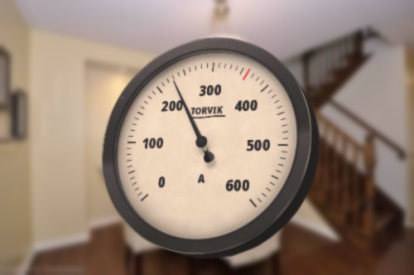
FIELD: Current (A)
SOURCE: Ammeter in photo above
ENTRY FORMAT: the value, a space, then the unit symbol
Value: 230 A
